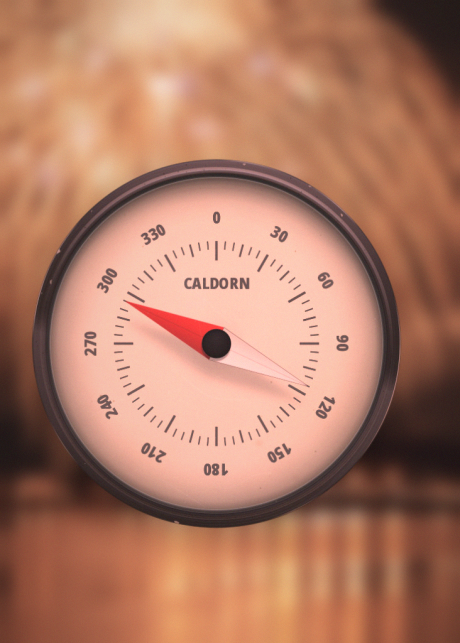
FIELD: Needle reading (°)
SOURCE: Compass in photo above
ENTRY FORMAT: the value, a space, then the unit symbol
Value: 295 °
